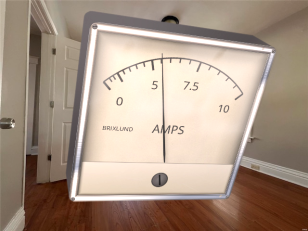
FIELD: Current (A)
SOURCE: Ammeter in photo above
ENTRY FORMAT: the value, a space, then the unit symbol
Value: 5.5 A
